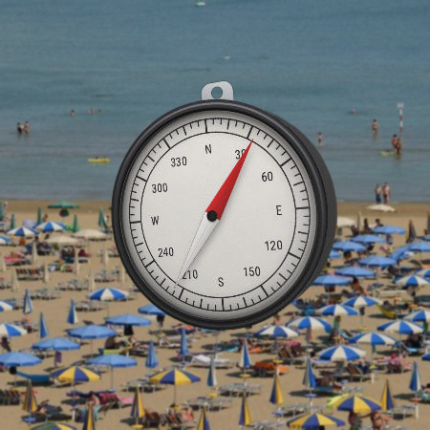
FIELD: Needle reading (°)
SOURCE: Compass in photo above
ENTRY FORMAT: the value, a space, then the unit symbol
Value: 35 °
